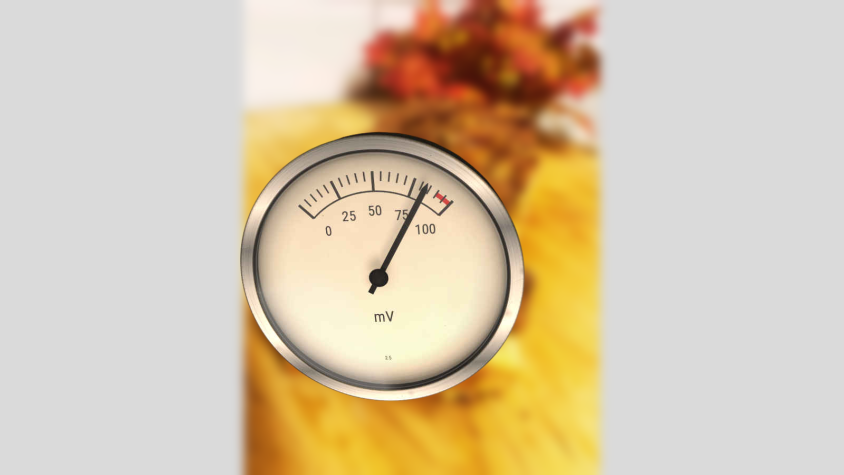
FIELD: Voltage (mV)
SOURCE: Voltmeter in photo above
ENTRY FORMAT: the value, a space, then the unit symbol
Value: 82.5 mV
